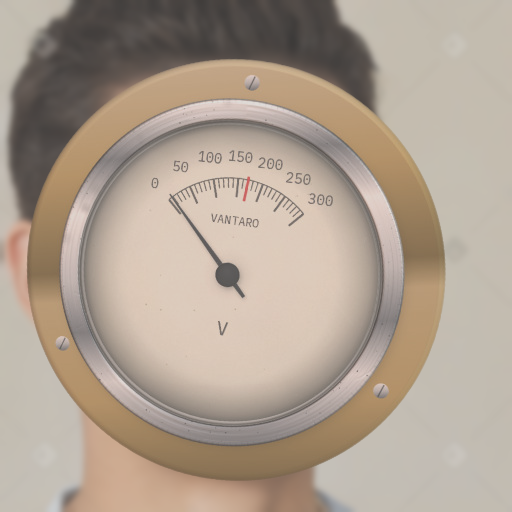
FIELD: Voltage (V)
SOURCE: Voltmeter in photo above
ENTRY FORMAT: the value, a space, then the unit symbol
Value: 10 V
